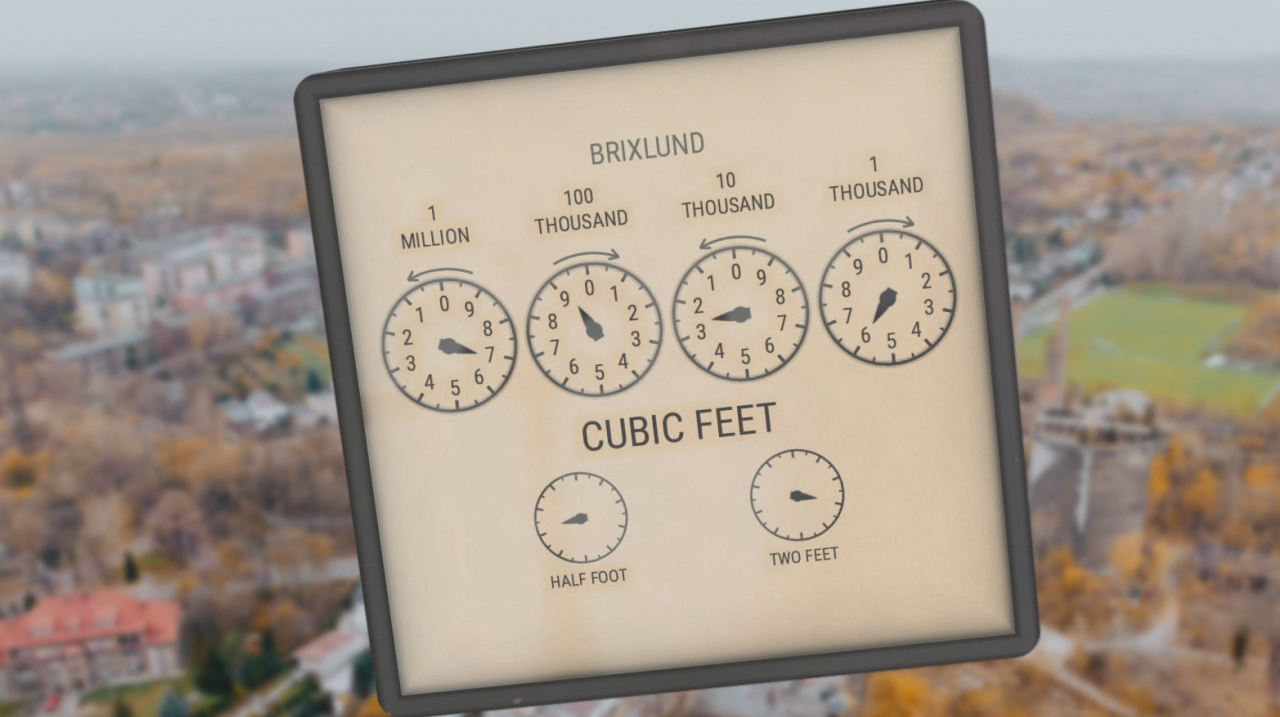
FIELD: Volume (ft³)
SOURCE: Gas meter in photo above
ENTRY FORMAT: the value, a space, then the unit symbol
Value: 692600 ft³
